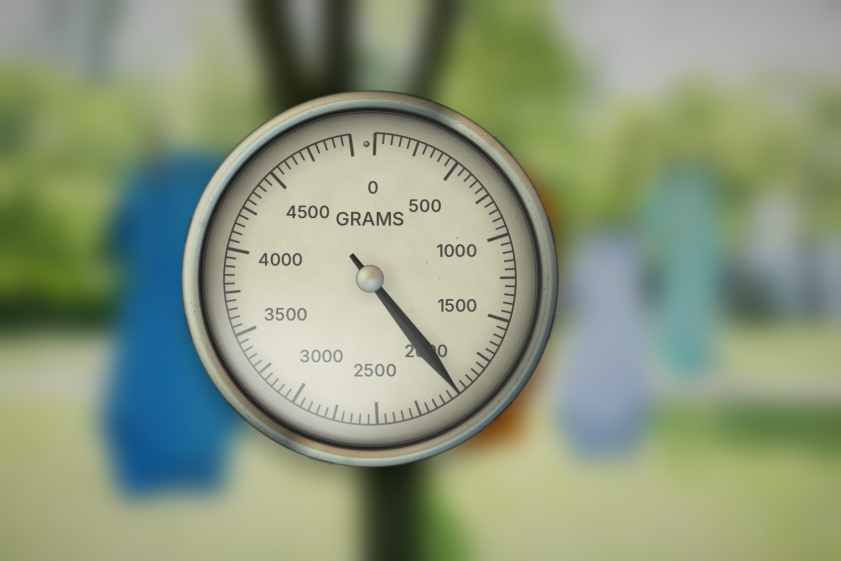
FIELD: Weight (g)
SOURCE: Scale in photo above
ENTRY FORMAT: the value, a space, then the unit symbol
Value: 2000 g
